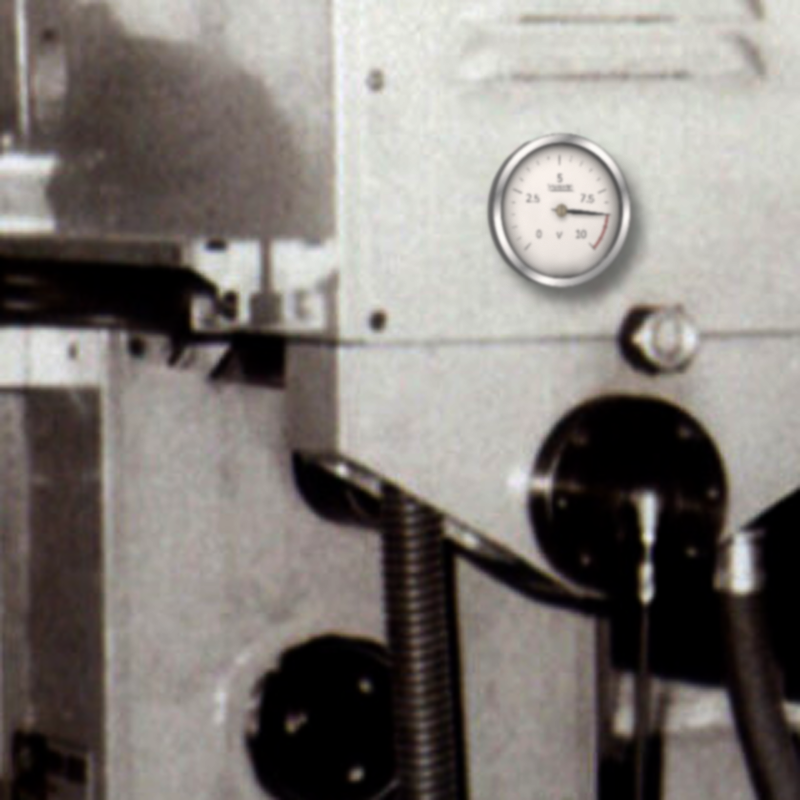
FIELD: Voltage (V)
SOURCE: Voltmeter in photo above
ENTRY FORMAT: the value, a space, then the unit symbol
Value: 8.5 V
